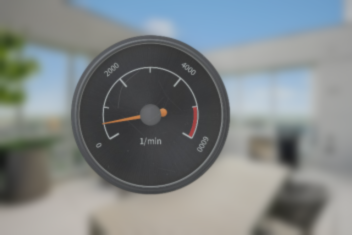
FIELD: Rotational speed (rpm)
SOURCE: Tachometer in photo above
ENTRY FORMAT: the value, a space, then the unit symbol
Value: 500 rpm
